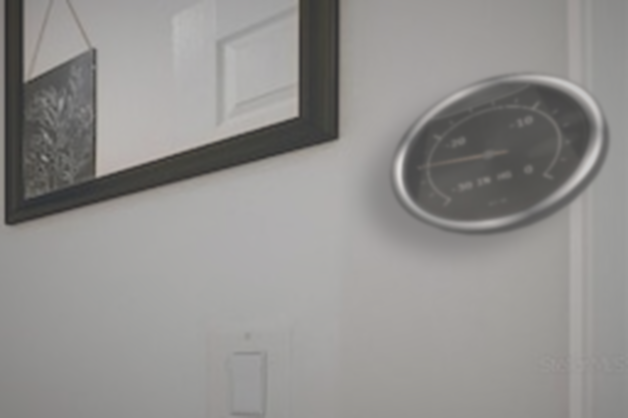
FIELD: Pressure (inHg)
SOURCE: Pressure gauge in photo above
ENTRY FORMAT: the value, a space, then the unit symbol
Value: -24 inHg
